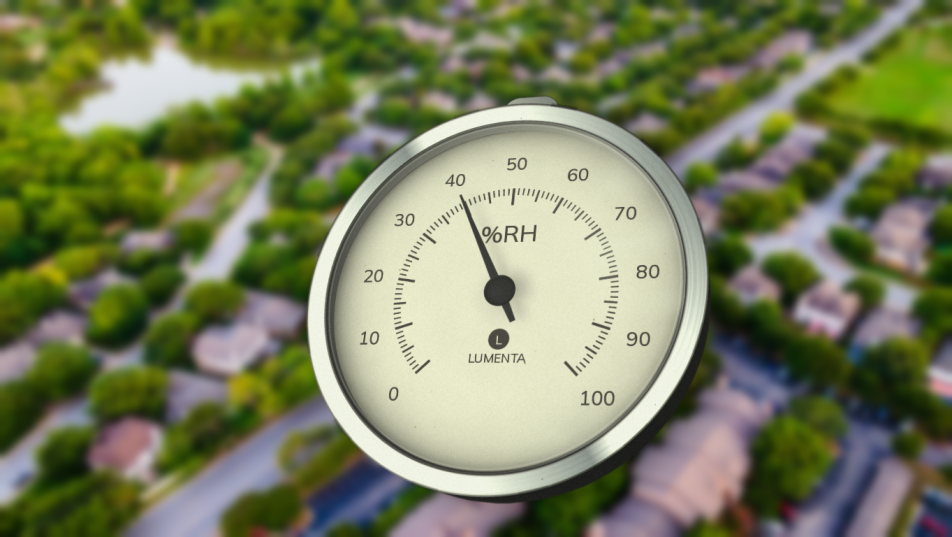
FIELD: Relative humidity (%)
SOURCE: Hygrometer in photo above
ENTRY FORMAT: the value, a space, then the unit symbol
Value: 40 %
